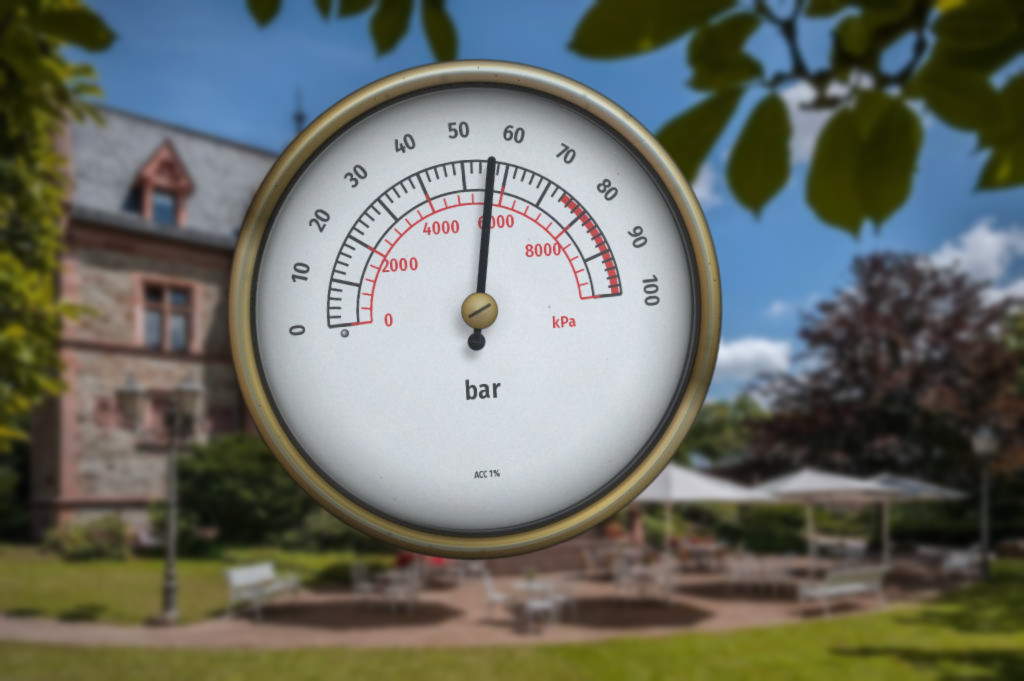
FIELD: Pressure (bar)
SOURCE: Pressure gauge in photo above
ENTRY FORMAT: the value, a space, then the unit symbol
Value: 56 bar
